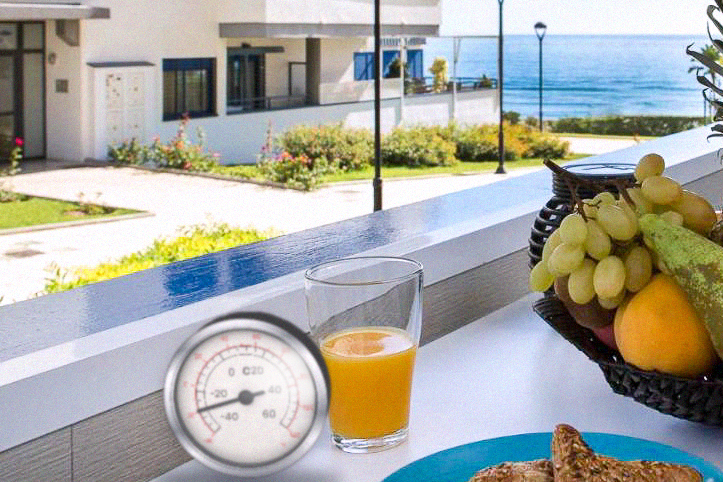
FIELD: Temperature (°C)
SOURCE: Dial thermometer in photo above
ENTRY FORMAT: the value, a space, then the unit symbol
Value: -28 °C
